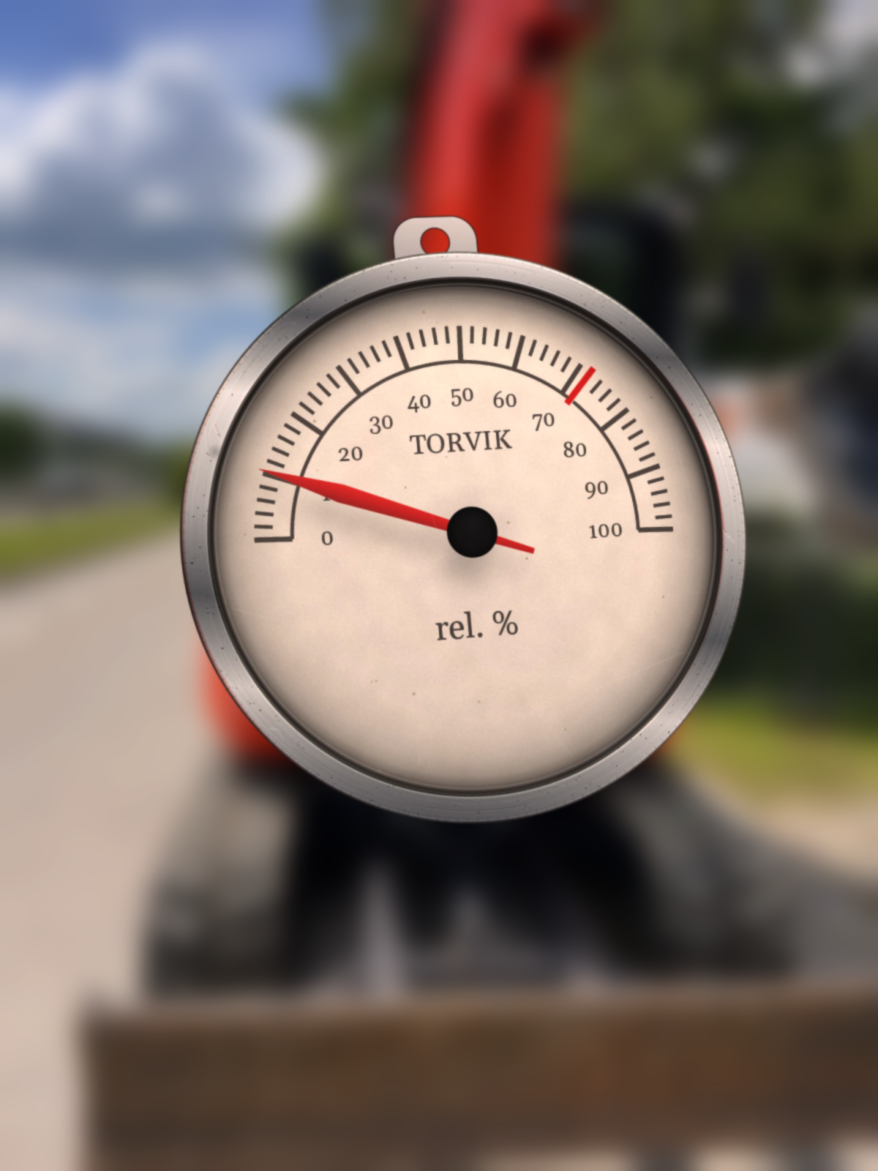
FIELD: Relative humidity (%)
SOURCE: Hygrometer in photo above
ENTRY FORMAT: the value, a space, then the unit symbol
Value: 10 %
